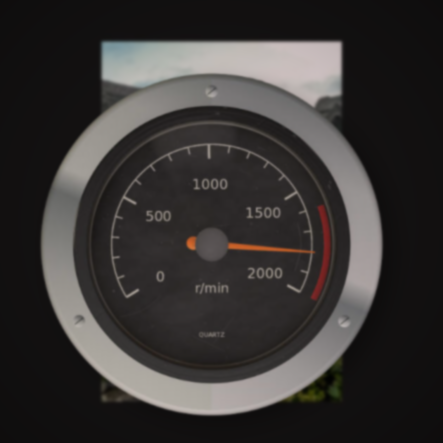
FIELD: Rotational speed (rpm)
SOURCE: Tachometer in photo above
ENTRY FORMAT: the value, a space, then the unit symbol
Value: 1800 rpm
